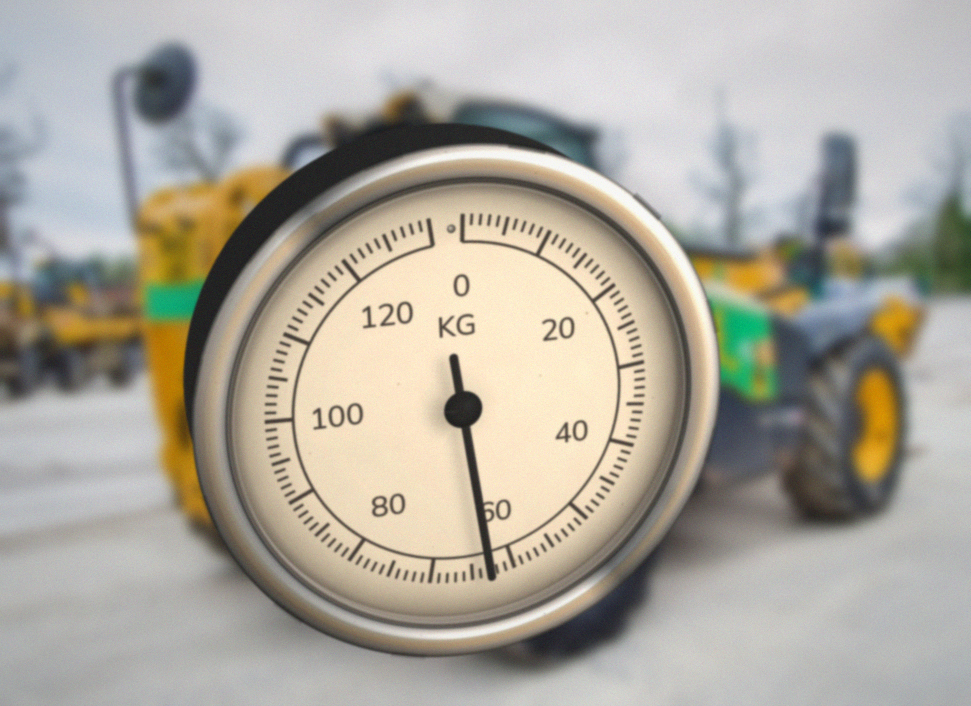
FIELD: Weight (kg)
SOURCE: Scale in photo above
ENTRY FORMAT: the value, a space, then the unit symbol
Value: 63 kg
